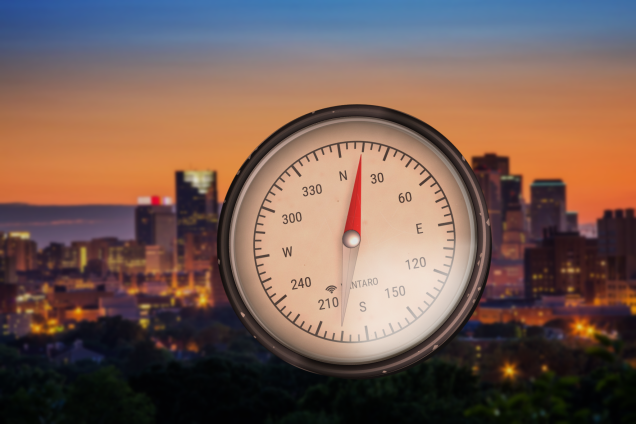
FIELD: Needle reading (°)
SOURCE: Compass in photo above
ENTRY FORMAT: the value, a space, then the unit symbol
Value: 15 °
